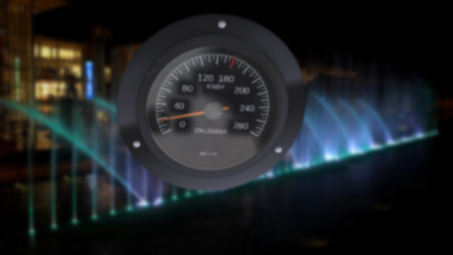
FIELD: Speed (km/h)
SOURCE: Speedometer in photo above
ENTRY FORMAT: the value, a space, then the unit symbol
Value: 20 km/h
